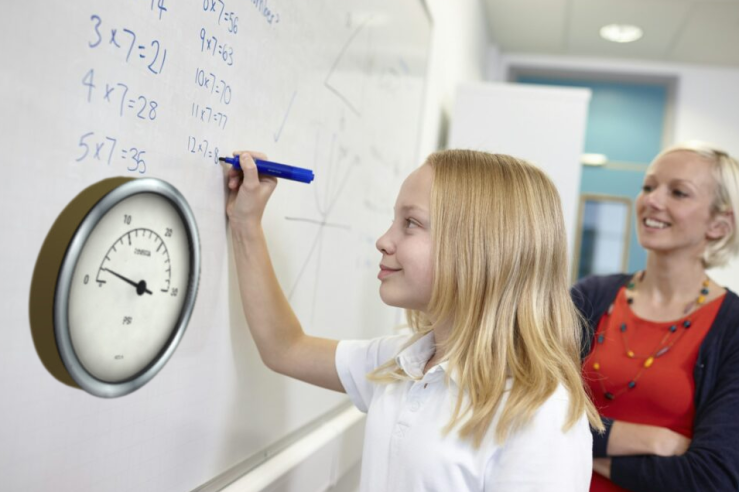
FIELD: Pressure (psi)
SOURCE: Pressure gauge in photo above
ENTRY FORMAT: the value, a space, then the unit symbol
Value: 2 psi
